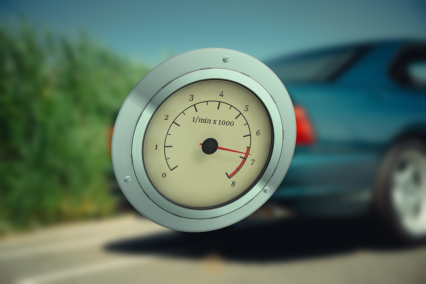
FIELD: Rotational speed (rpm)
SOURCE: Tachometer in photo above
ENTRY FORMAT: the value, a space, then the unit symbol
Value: 6750 rpm
